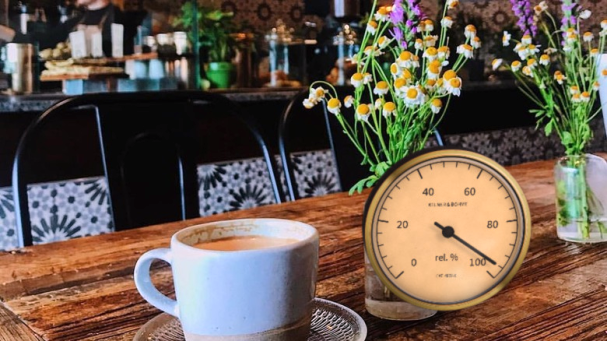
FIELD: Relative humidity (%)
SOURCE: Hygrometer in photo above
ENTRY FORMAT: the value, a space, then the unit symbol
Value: 96 %
